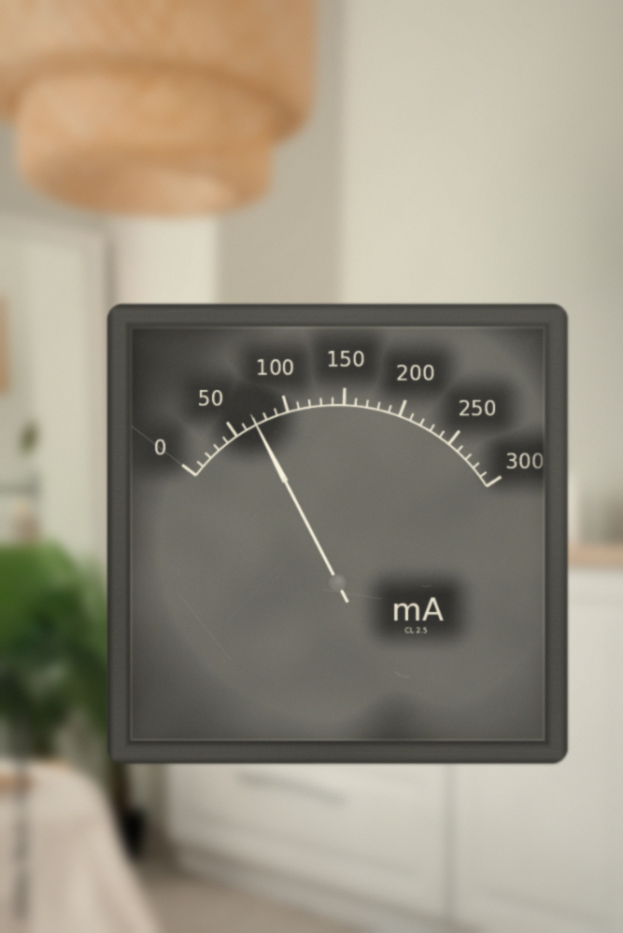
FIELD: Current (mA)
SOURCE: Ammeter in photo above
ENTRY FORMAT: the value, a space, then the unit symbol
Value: 70 mA
